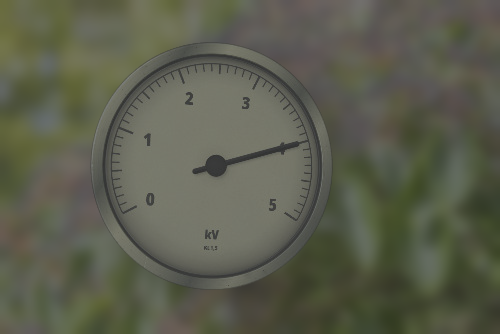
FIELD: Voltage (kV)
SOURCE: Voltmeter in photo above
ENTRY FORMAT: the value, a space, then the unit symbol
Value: 4 kV
